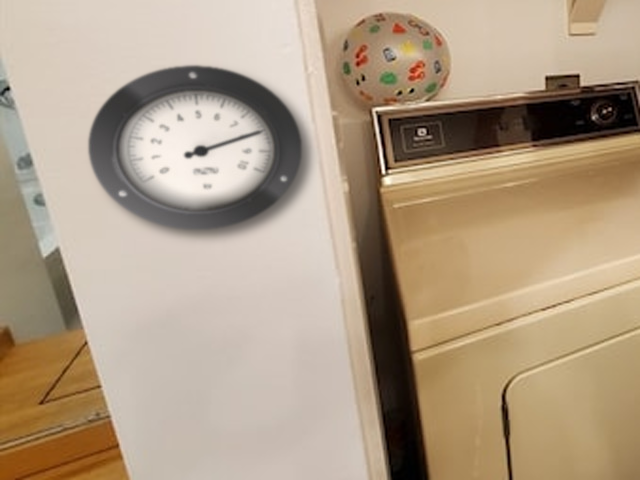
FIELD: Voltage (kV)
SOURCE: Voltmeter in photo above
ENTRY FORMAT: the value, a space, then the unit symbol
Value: 8 kV
